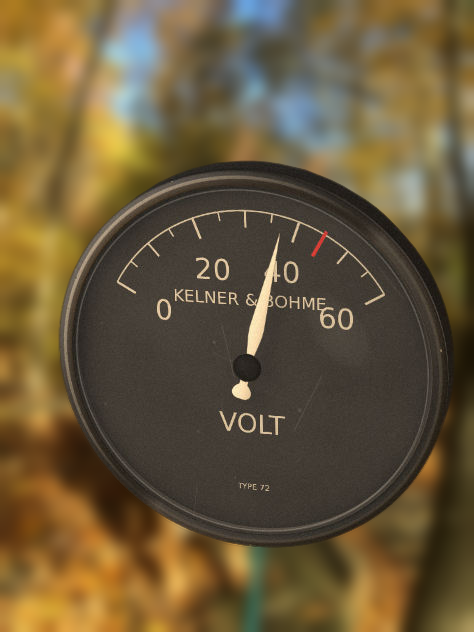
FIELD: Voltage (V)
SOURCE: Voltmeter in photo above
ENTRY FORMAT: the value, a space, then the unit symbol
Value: 37.5 V
